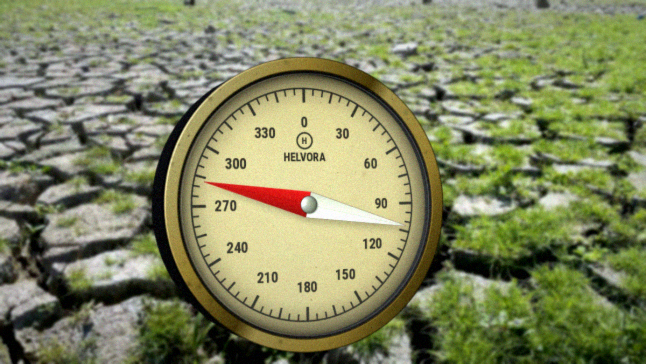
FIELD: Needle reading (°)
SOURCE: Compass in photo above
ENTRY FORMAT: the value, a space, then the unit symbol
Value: 282.5 °
